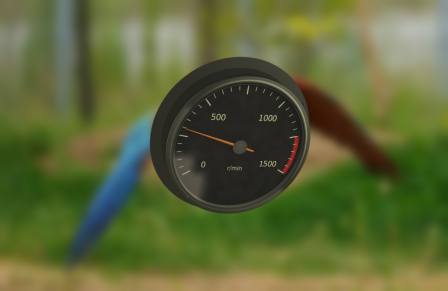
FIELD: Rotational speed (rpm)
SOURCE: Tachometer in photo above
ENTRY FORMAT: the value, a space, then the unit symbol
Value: 300 rpm
